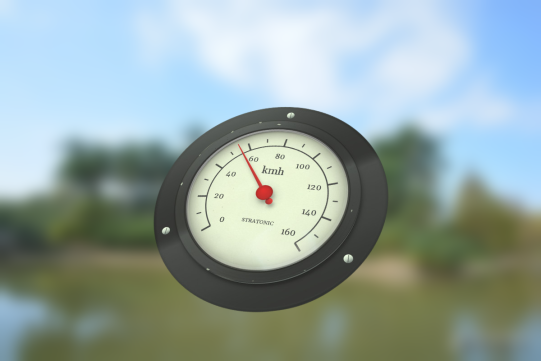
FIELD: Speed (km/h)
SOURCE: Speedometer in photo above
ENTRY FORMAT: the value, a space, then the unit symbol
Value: 55 km/h
